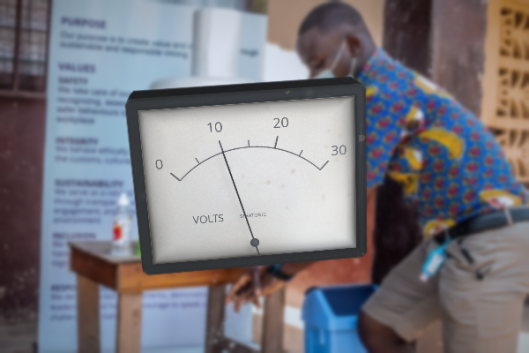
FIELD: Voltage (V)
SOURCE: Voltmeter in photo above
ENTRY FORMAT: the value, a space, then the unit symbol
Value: 10 V
